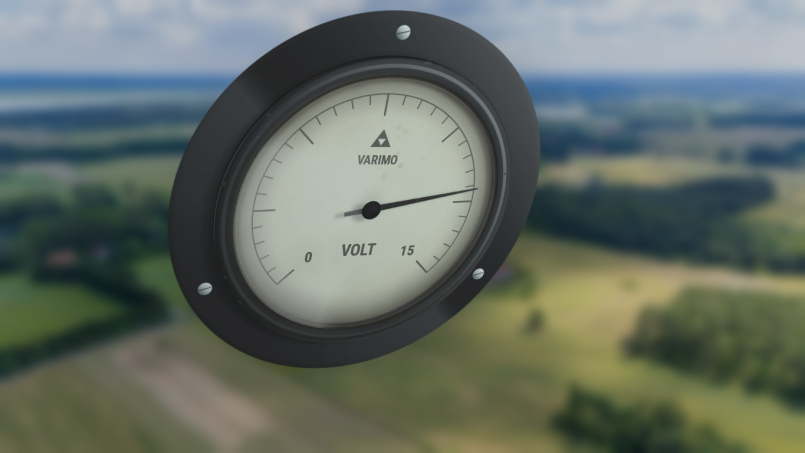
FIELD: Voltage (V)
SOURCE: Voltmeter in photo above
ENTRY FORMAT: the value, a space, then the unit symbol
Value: 12 V
